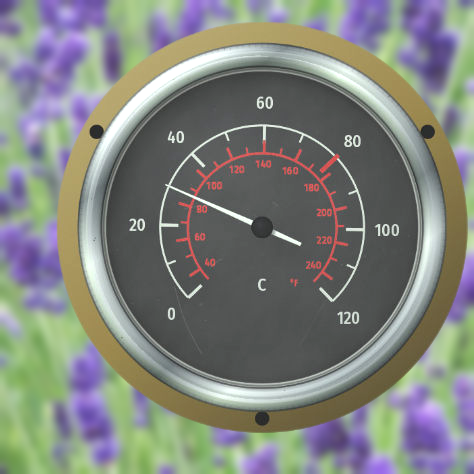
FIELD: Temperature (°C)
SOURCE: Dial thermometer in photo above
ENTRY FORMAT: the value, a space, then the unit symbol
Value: 30 °C
